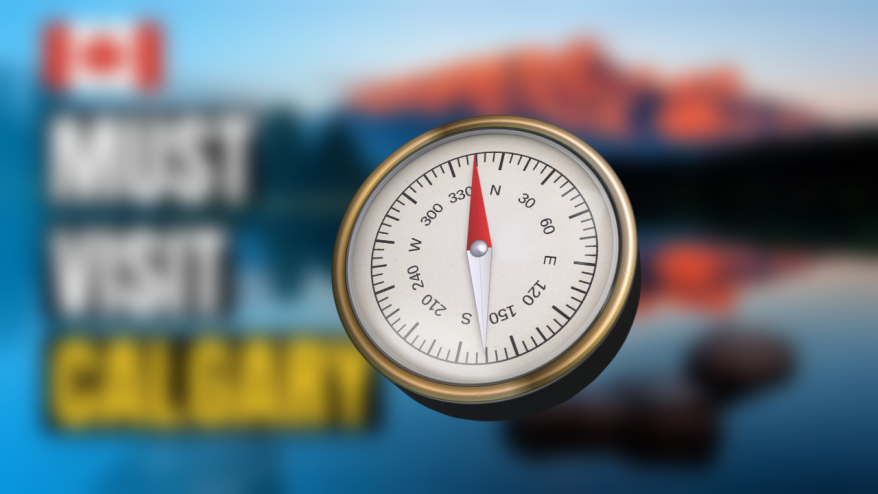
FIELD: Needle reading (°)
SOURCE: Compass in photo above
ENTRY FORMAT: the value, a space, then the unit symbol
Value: 345 °
